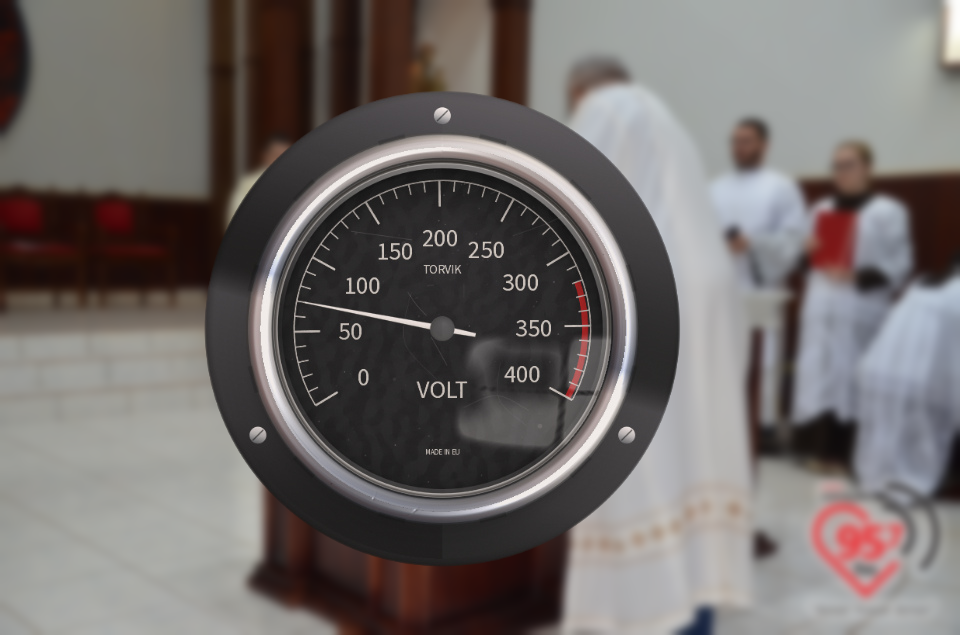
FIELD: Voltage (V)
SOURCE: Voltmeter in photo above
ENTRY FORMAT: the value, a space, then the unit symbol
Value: 70 V
